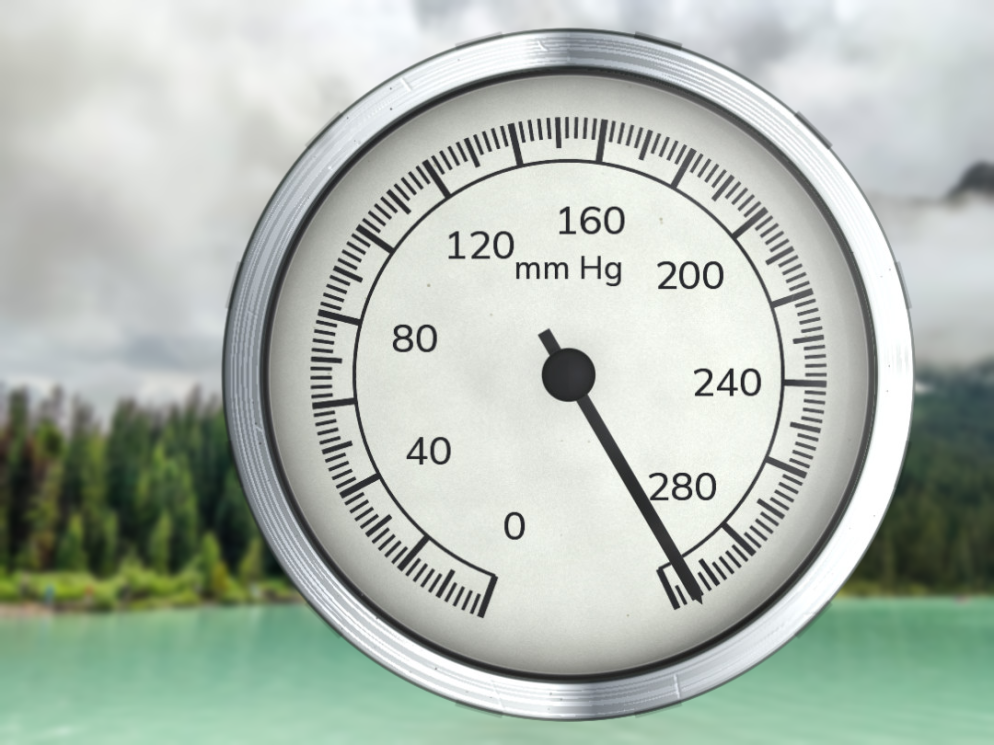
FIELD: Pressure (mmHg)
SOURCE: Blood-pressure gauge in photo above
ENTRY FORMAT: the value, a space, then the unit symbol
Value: 295 mmHg
